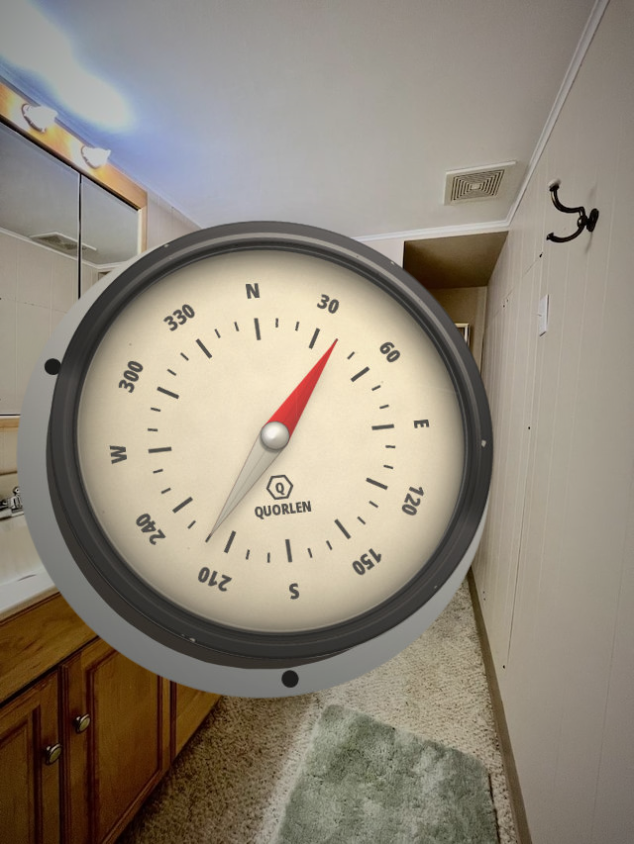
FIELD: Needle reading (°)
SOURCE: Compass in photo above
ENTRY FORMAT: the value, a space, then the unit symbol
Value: 40 °
